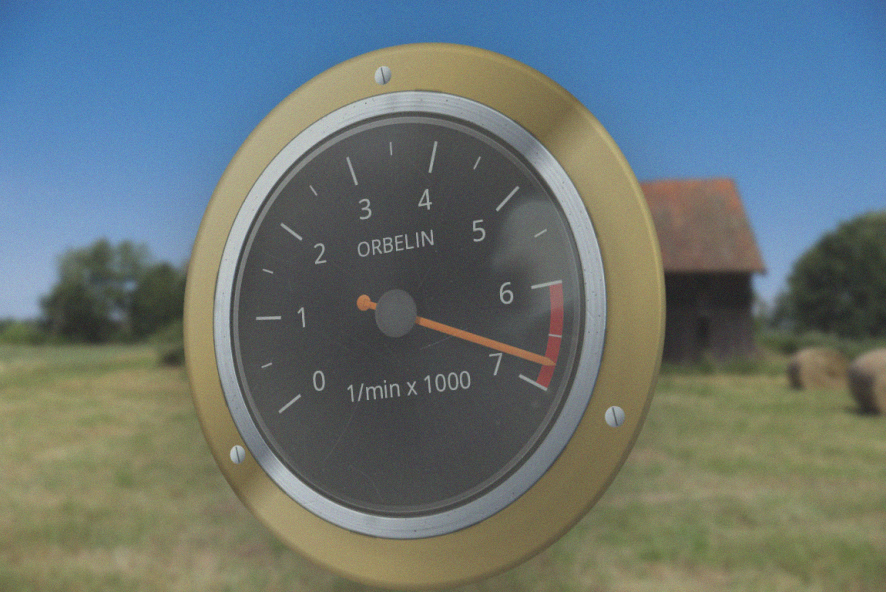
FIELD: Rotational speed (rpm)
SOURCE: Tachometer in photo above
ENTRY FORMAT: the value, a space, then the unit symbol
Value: 6750 rpm
